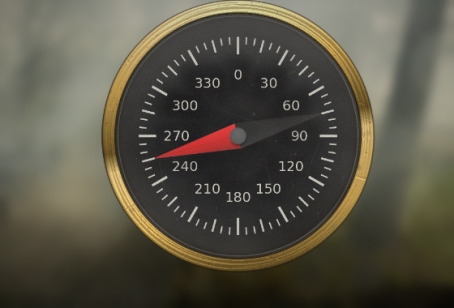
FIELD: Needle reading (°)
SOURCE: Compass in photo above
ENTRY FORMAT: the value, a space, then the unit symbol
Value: 255 °
